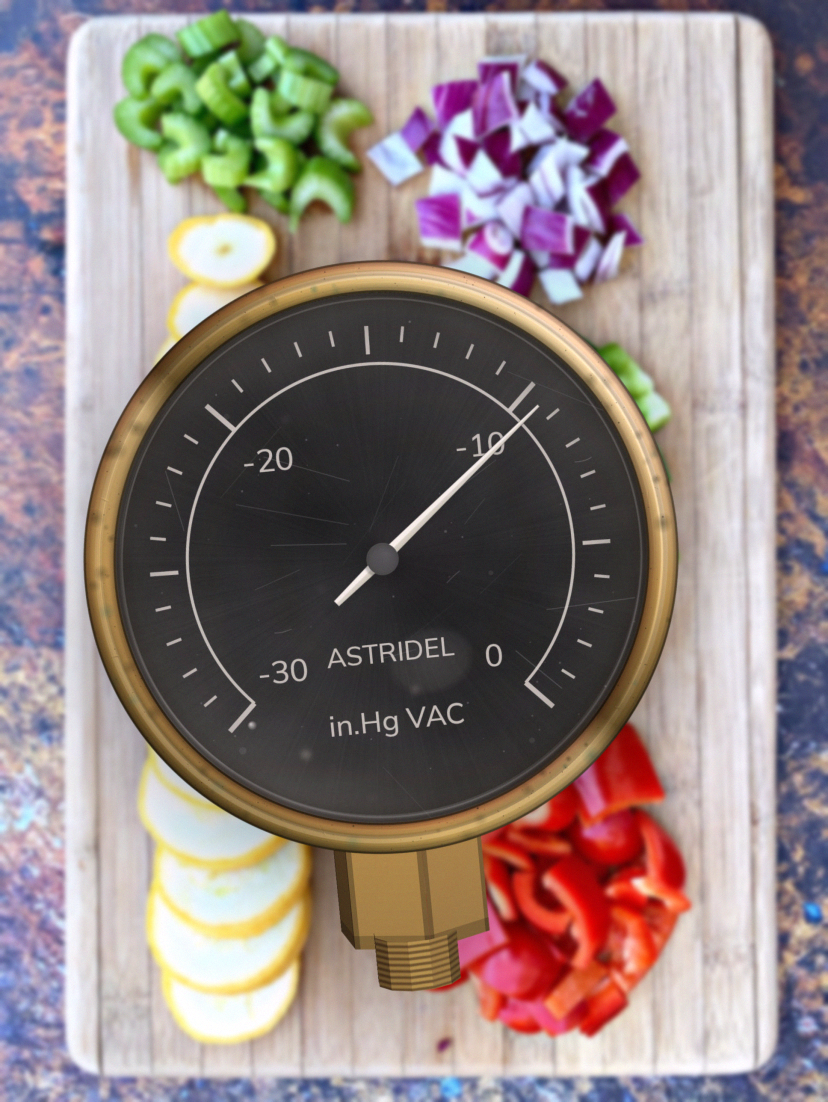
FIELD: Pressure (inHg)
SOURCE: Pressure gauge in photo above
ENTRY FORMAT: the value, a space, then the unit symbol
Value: -9.5 inHg
